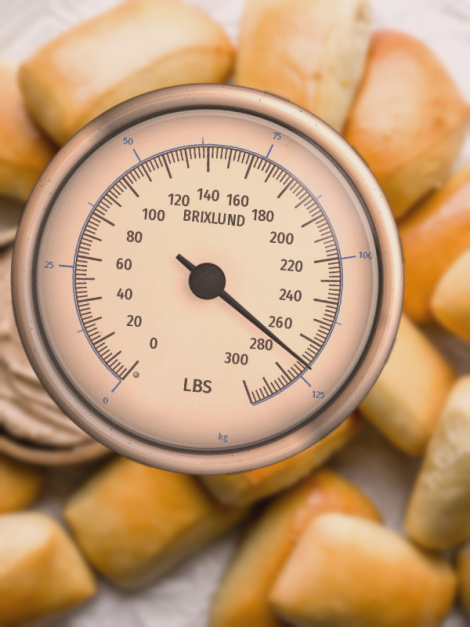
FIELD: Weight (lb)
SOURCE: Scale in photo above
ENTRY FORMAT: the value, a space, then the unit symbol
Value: 270 lb
